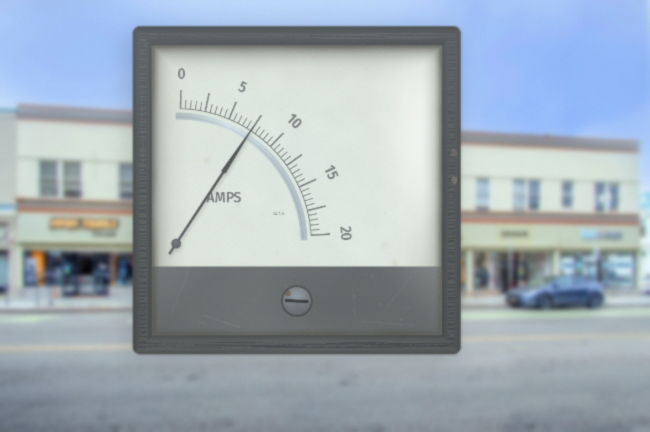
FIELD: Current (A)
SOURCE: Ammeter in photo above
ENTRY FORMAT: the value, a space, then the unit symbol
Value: 7.5 A
